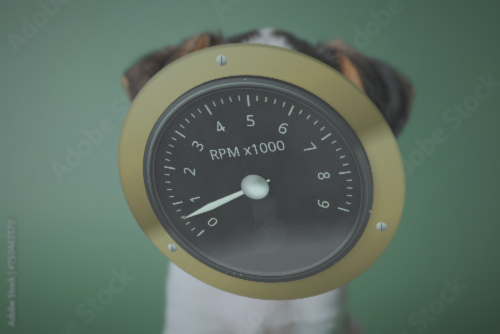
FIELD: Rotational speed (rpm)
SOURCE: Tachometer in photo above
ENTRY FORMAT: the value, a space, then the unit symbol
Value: 600 rpm
